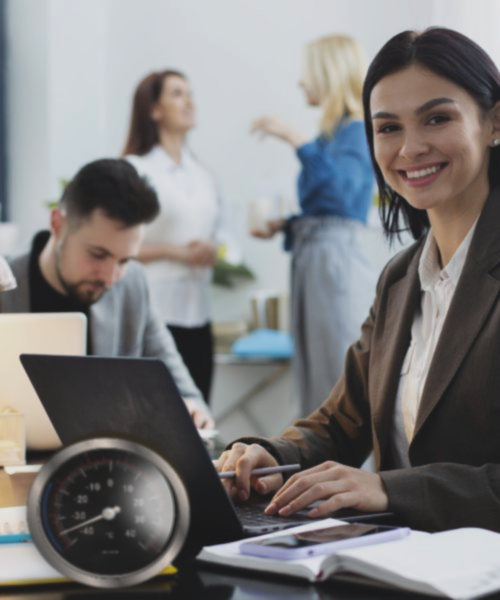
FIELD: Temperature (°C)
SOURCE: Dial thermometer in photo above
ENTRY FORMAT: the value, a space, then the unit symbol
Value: -35 °C
